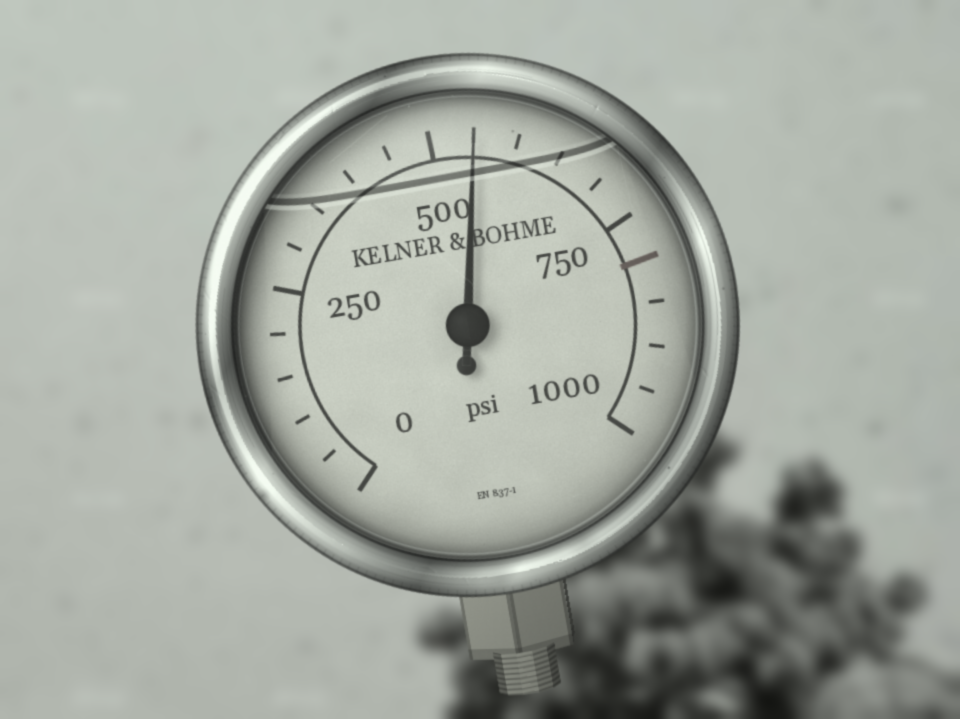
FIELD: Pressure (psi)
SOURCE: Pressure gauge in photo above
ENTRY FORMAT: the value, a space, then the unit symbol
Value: 550 psi
